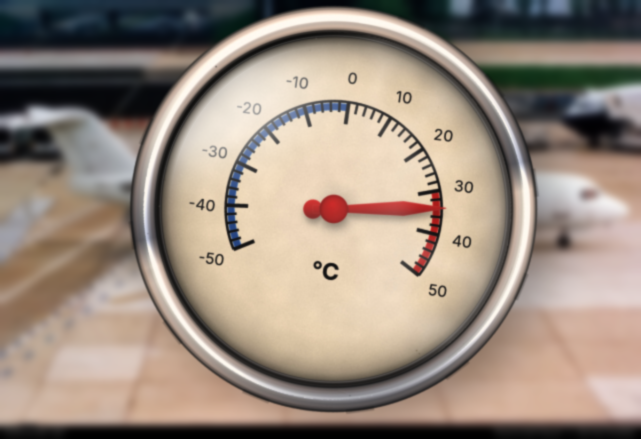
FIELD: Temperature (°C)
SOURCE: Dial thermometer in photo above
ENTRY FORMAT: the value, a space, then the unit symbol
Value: 34 °C
